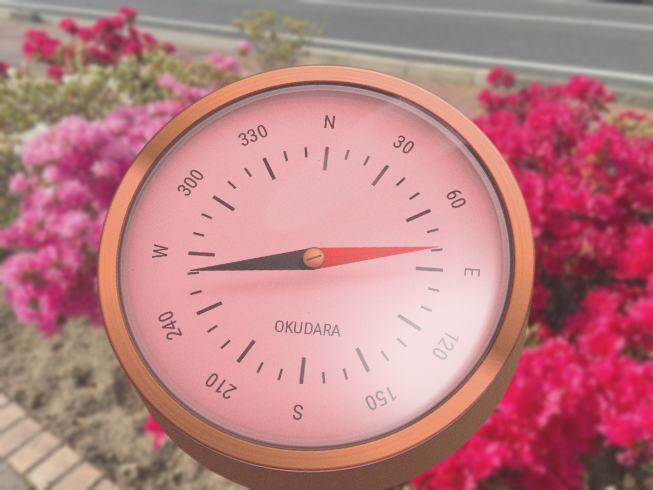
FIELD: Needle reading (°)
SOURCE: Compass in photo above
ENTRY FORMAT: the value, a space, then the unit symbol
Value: 80 °
